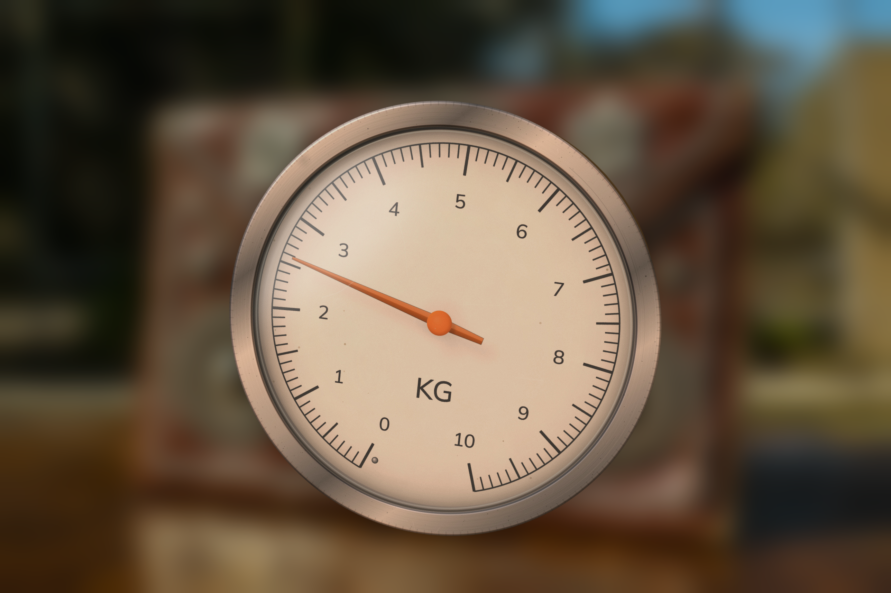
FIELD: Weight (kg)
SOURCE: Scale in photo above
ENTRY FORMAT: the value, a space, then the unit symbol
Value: 2.6 kg
